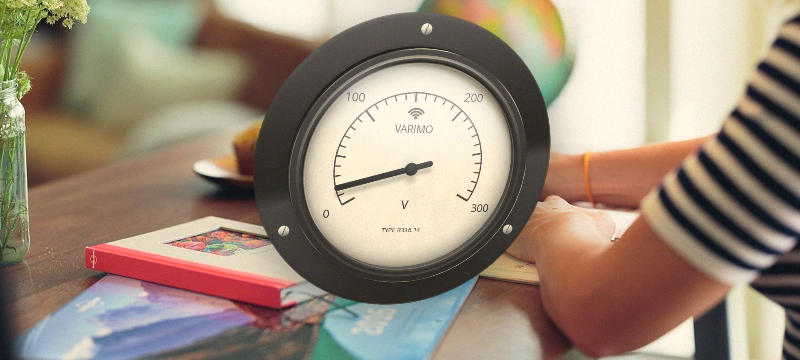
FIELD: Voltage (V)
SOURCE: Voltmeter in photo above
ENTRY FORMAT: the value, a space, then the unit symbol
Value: 20 V
